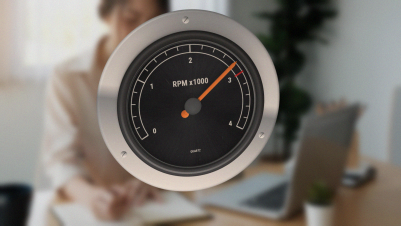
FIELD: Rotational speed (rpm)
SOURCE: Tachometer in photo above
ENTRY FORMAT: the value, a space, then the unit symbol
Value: 2800 rpm
